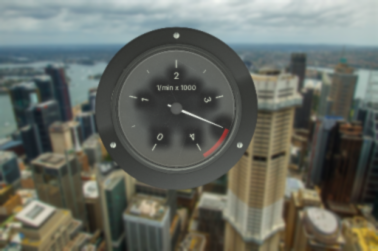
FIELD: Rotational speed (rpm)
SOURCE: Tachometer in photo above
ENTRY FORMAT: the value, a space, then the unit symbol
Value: 3500 rpm
